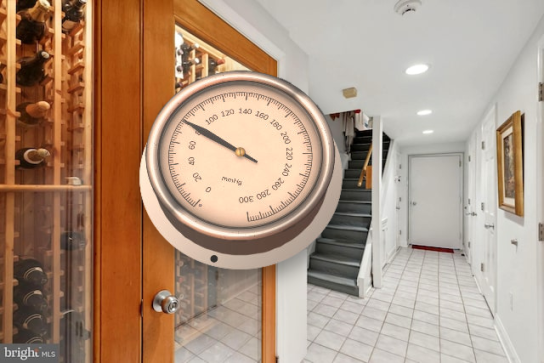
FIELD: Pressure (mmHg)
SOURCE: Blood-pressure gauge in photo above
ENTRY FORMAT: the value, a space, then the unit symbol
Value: 80 mmHg
